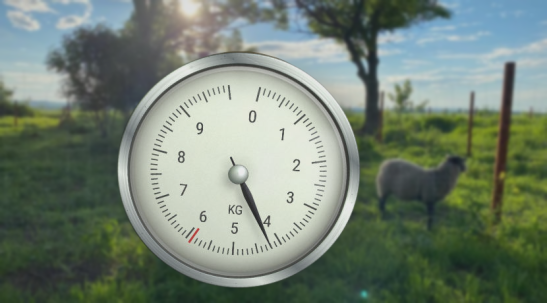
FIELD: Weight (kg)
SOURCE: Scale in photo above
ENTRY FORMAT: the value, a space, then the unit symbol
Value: 4.2 kg
